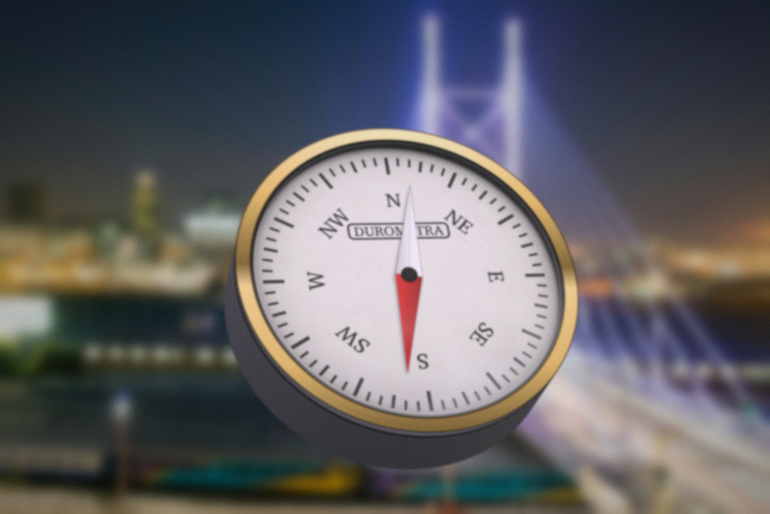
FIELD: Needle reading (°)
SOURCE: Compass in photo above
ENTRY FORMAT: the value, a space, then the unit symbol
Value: 190 °
